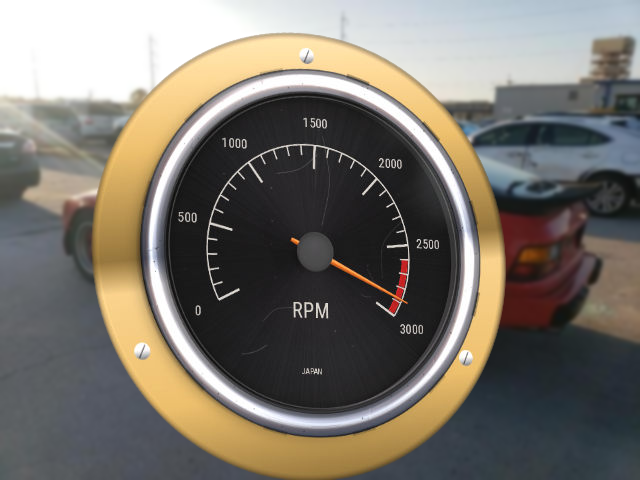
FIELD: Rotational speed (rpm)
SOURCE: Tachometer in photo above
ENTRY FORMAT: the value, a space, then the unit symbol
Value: 2900 rpm
